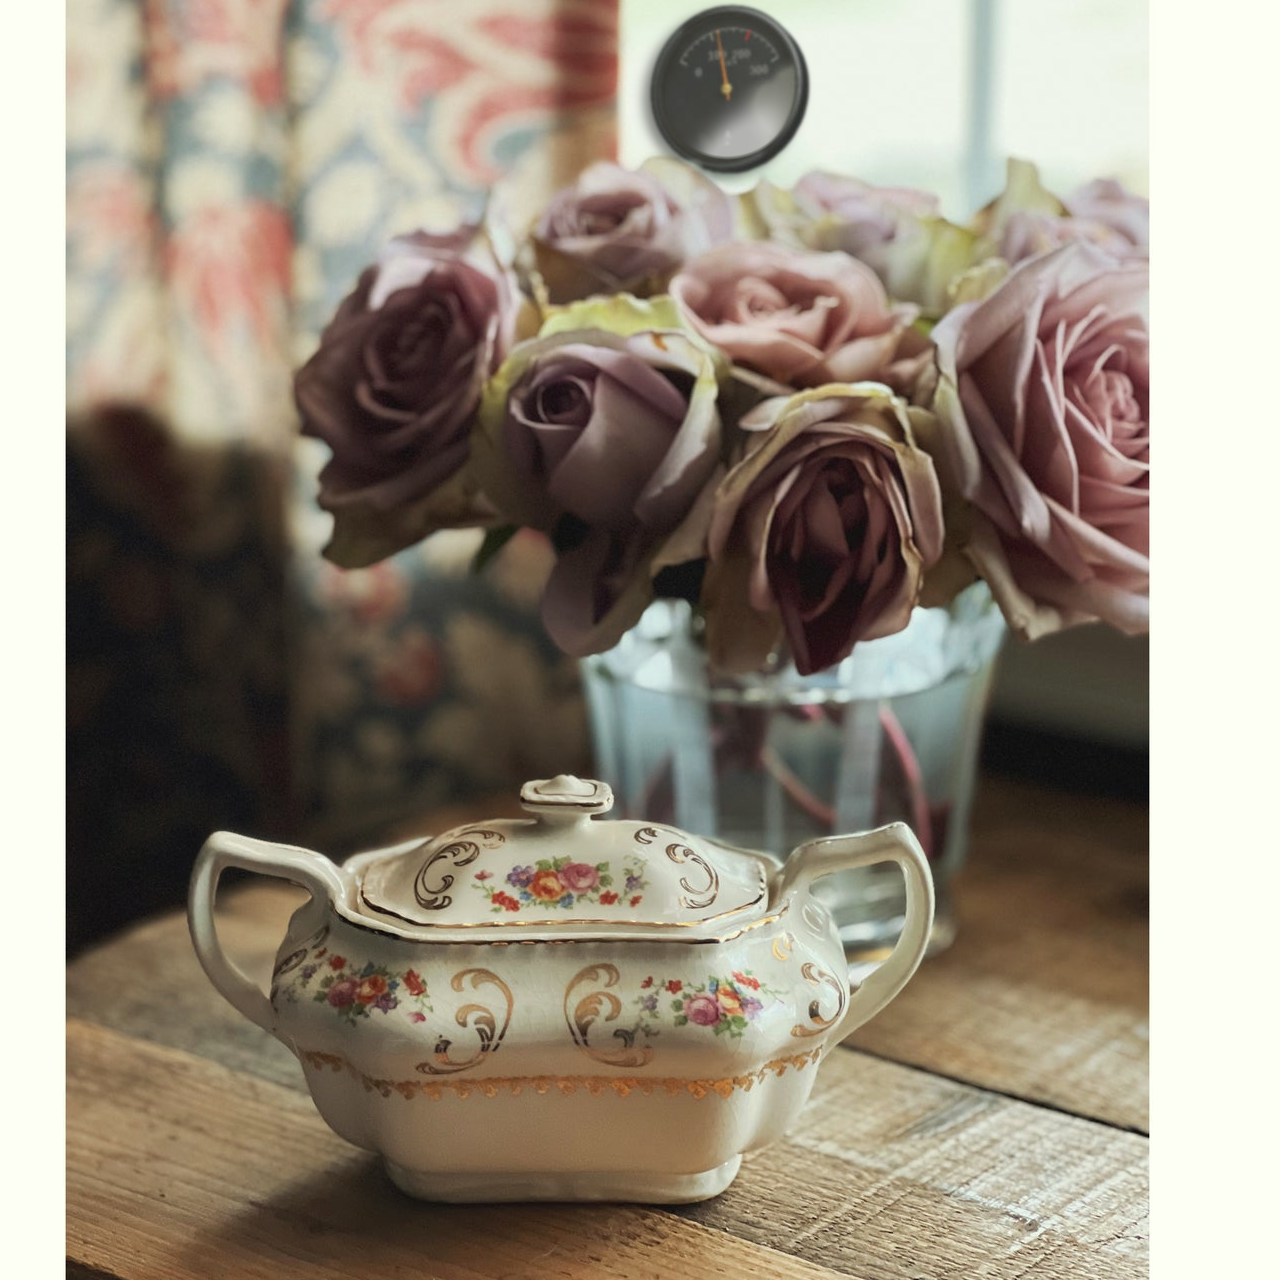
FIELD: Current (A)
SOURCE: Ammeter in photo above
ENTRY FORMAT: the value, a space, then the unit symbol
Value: 120 A
